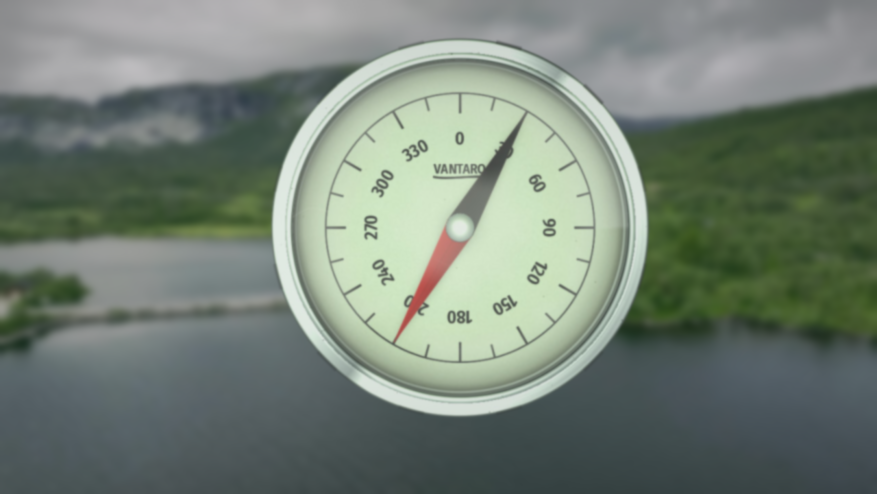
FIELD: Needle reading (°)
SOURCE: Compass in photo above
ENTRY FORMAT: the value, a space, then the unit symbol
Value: 210 °
